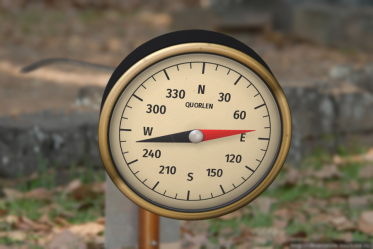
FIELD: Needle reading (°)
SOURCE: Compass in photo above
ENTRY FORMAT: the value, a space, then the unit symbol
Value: 80 °
